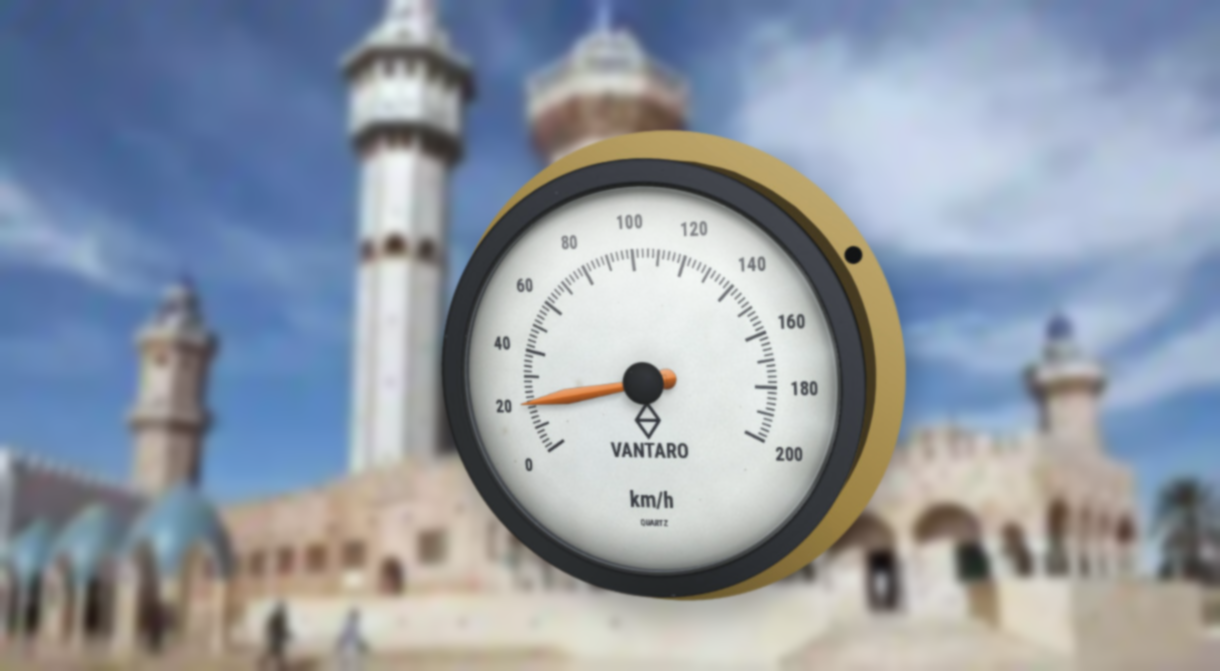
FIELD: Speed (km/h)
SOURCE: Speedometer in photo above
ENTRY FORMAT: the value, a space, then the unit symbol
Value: 20 km/h
